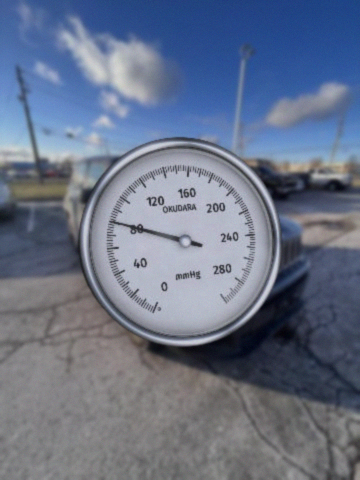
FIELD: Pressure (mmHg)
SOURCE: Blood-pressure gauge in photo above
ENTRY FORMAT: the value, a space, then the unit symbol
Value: 80 mmHg
